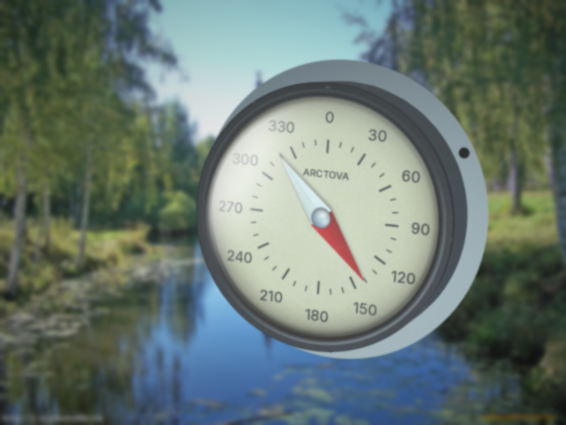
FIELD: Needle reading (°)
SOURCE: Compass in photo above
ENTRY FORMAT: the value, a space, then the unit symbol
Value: 140 °
